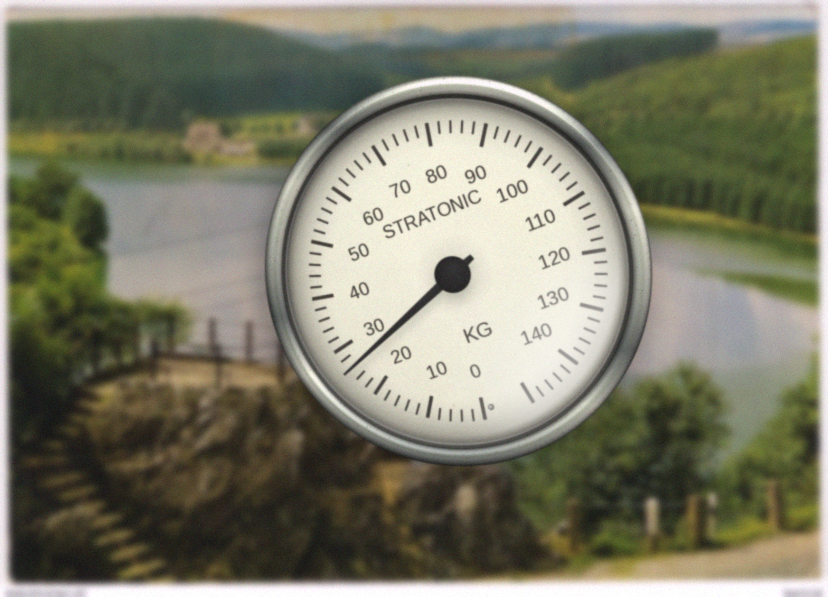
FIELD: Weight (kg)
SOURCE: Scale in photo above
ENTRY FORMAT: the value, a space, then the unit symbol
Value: 26 kg
